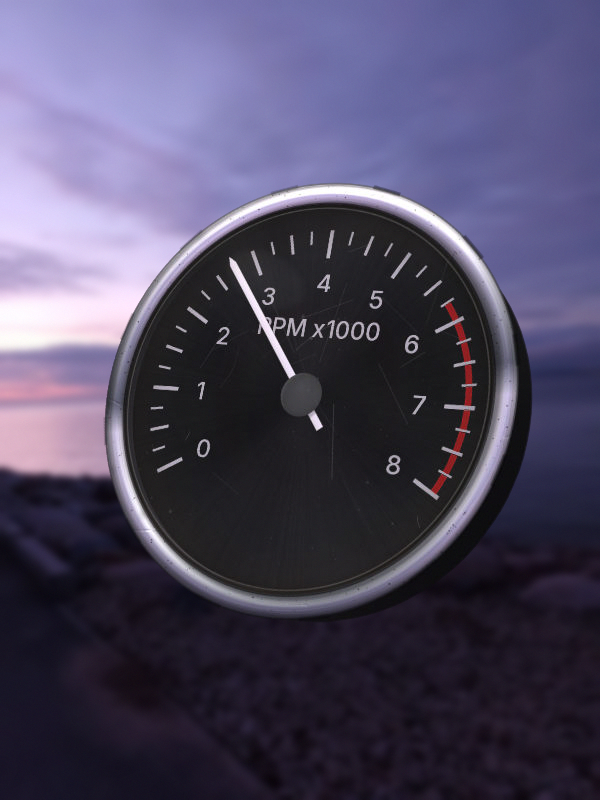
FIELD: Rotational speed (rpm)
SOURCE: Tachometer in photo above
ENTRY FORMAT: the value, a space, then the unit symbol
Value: 2750 rpm
